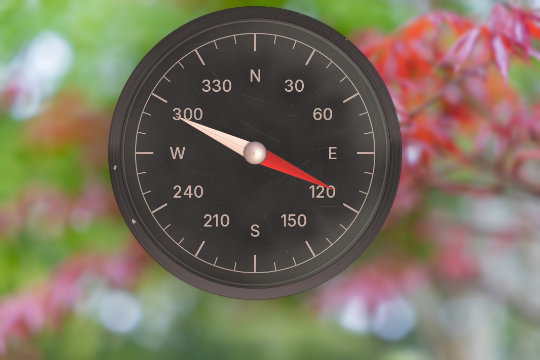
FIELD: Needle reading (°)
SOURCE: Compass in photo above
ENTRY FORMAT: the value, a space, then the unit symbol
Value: 115 °
